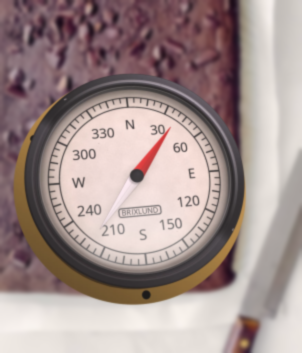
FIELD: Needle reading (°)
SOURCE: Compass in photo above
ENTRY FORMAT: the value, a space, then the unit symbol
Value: 40 °
